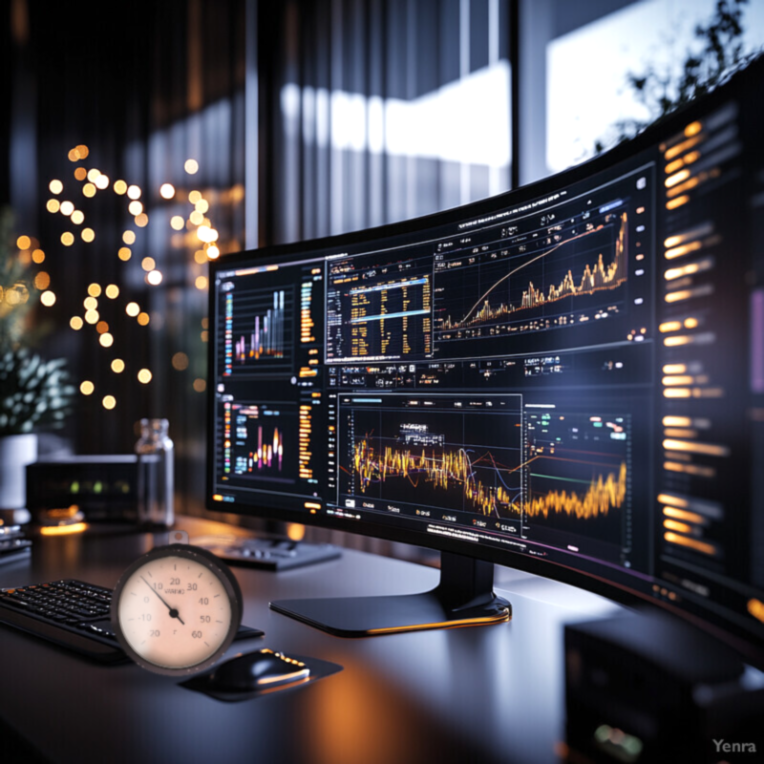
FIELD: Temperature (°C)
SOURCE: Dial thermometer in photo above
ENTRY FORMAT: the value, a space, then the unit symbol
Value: 7.5 °C
